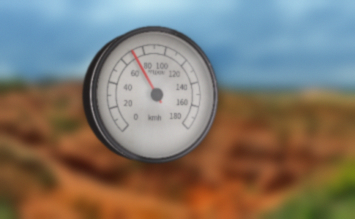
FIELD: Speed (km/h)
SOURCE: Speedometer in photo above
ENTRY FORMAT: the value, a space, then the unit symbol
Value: 70 km/h
